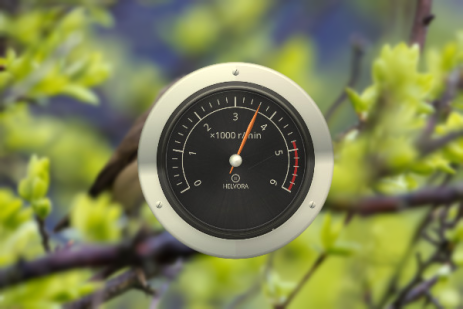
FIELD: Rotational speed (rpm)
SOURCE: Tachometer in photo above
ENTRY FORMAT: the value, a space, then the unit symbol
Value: 3600 rpm
